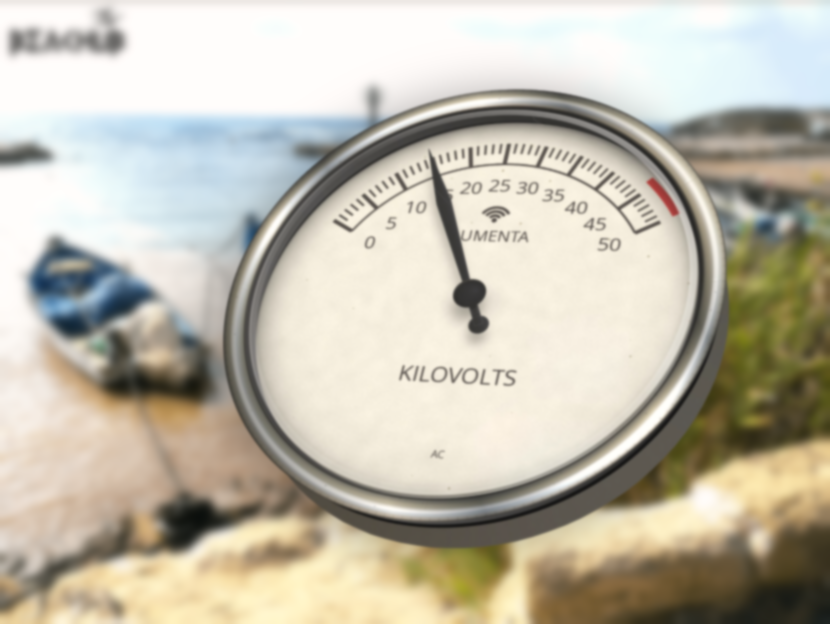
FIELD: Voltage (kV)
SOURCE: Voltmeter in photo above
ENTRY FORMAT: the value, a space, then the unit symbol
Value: 15 kV
